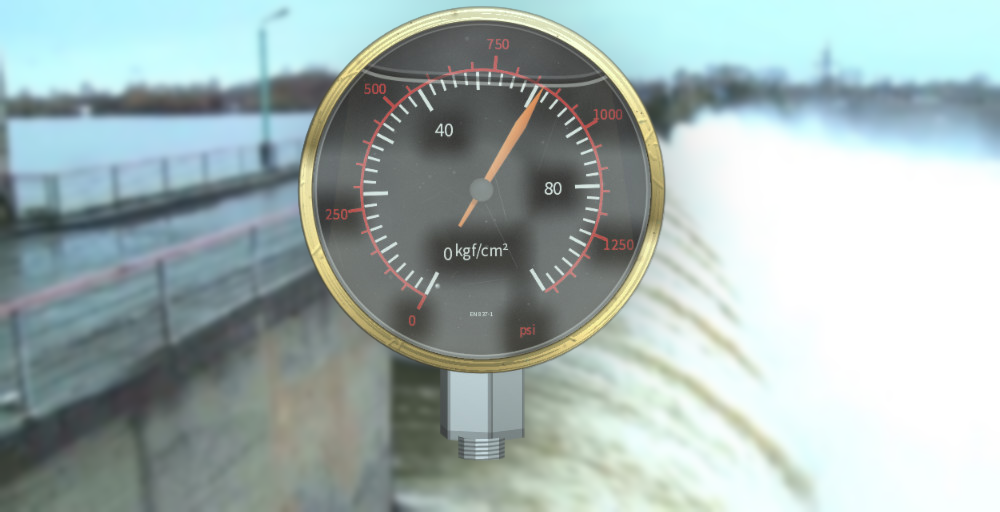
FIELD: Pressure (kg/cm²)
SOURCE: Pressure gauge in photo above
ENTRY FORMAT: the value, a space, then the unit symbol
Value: 61 kg/cm²
